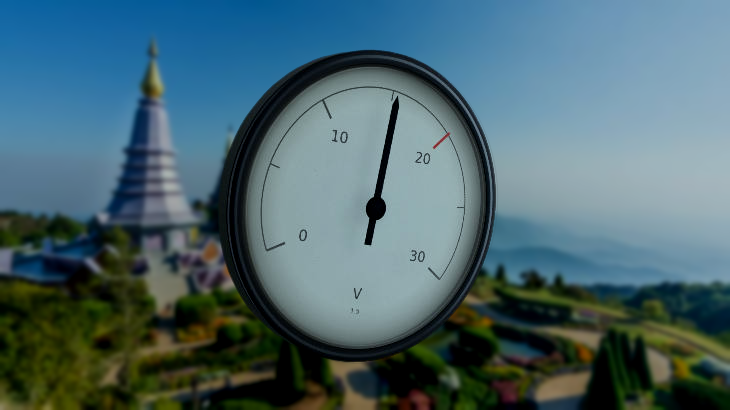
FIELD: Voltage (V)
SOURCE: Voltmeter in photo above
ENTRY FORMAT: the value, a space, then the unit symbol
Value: 15 V
